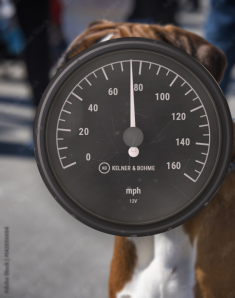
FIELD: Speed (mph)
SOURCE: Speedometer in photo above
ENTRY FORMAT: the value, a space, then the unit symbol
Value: 75 mph
